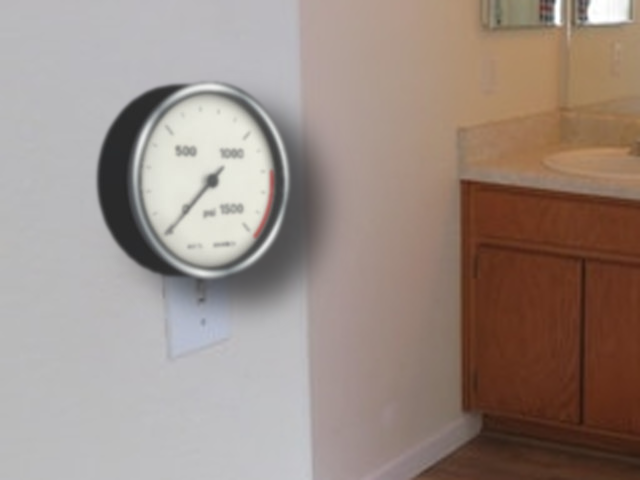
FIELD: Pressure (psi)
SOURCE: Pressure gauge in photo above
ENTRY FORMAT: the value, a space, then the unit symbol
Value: 0 psi
